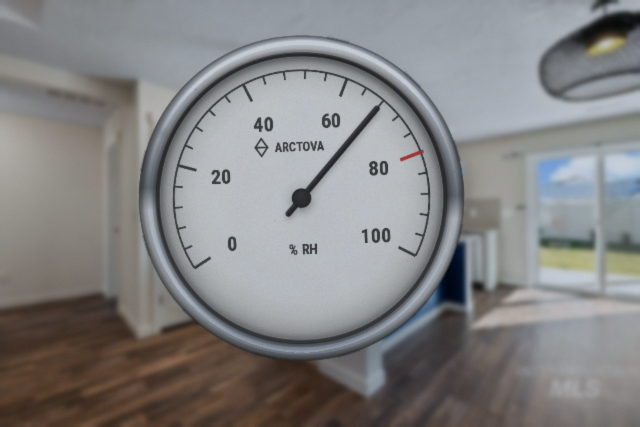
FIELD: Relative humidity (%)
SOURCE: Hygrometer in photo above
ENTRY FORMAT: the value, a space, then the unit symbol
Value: 68 %
